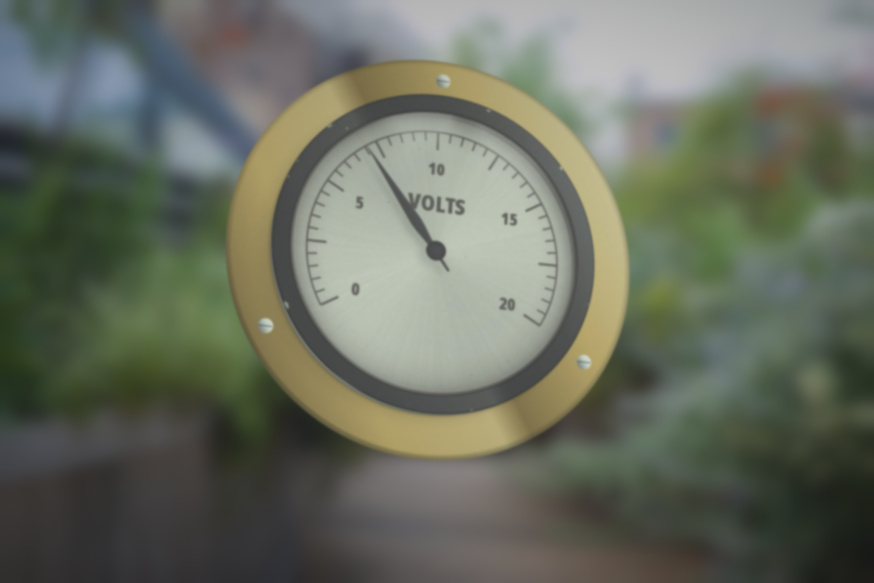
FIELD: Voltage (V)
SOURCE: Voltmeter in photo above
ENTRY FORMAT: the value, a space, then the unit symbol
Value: 7 V
